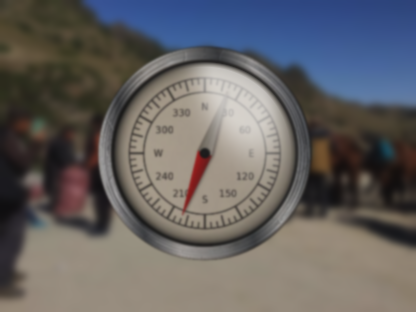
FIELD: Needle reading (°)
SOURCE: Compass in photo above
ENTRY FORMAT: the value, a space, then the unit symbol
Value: 200 °
